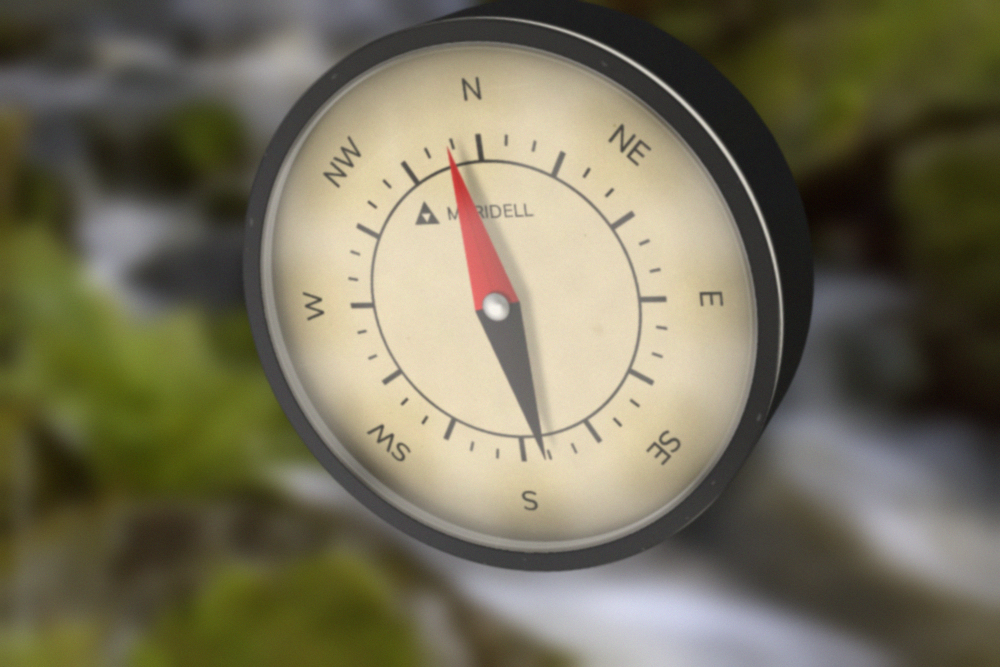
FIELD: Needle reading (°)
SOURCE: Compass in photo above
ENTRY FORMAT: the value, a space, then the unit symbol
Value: 350 °
